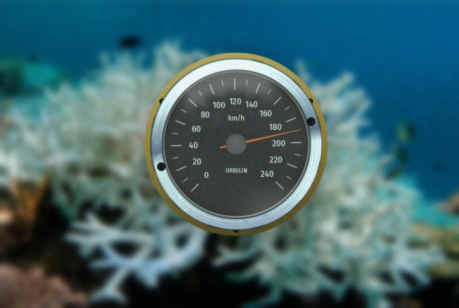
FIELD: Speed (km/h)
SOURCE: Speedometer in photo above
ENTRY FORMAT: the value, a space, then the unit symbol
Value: 190 km/h
